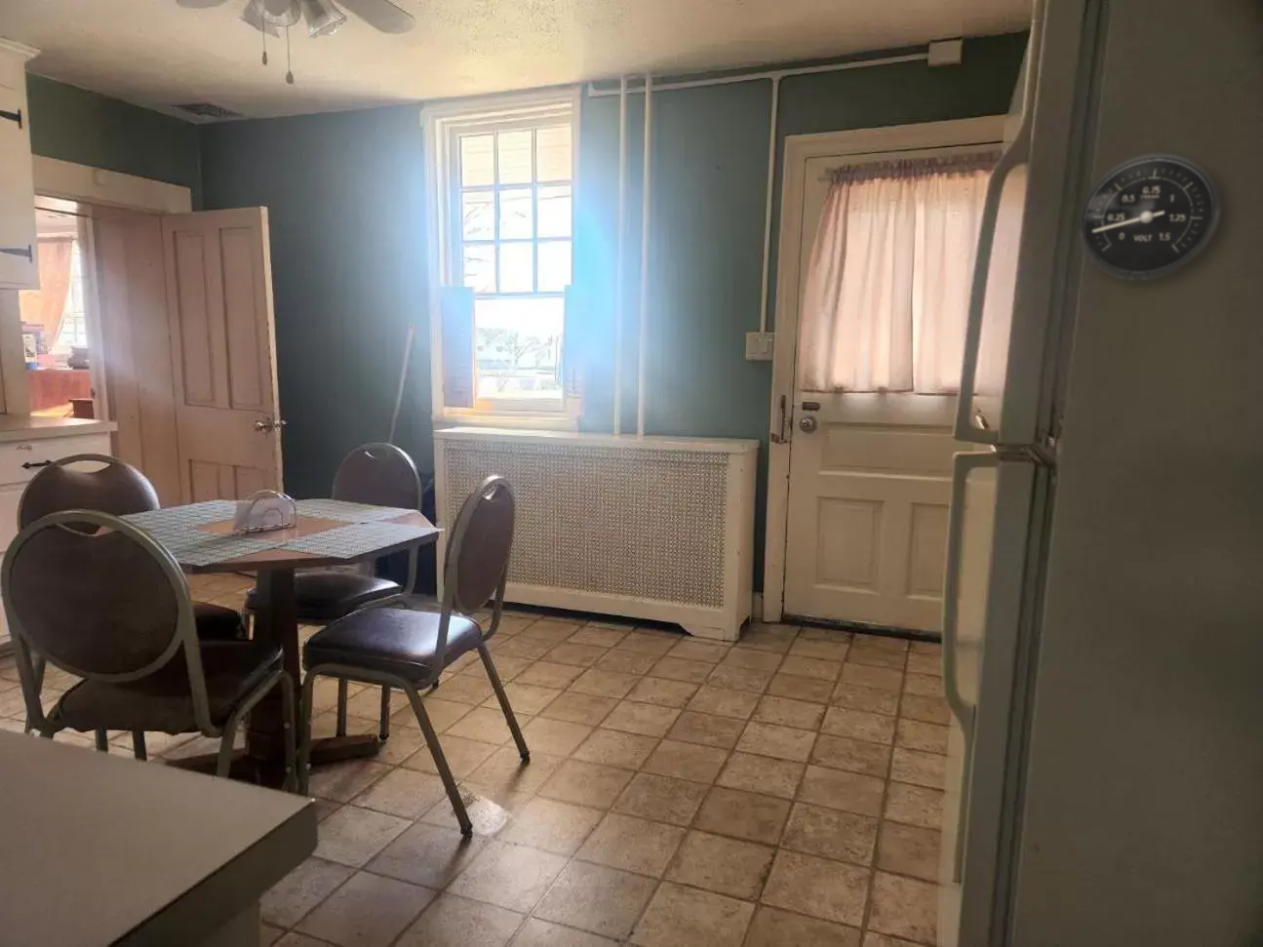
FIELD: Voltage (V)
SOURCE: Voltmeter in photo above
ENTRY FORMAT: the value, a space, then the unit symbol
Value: 0.15 V
